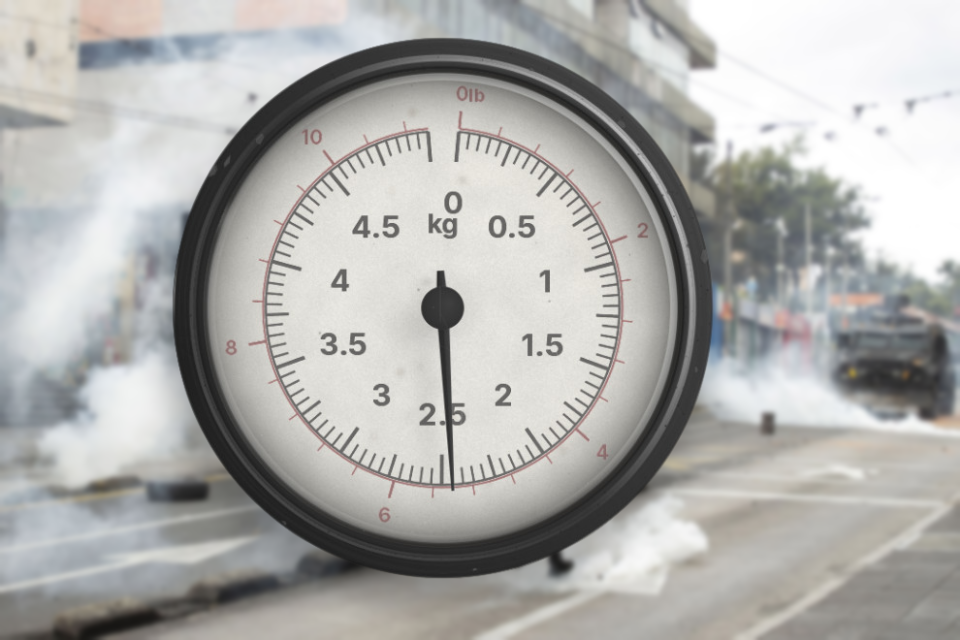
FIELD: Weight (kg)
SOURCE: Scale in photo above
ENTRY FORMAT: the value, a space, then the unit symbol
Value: 2.45 kg
